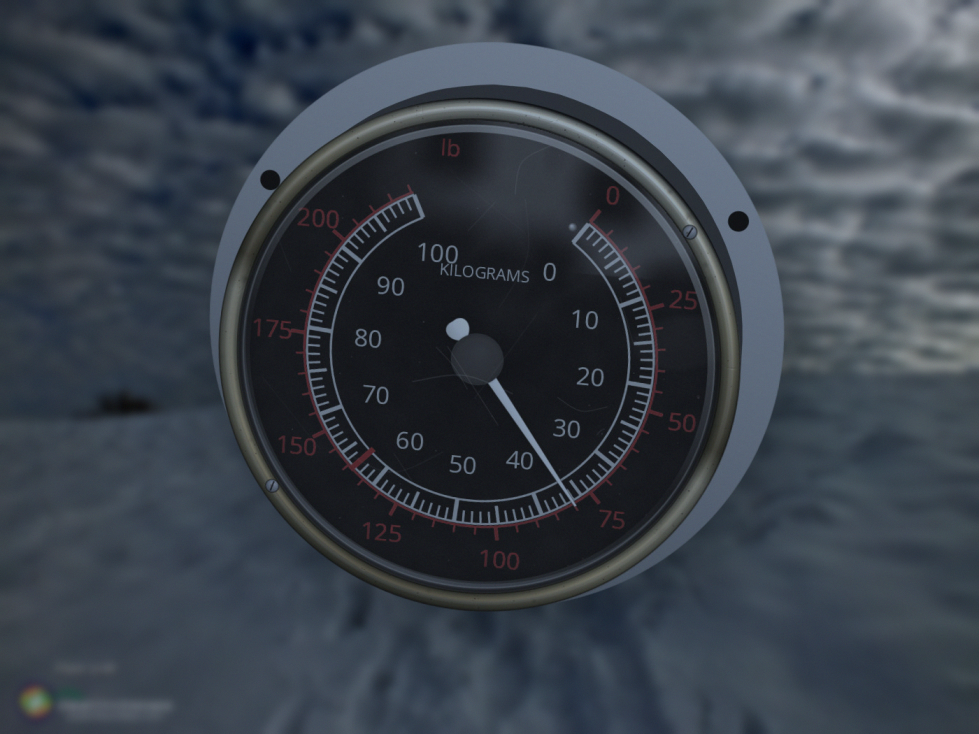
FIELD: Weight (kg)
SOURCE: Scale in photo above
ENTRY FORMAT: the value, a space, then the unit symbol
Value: 36 kg
